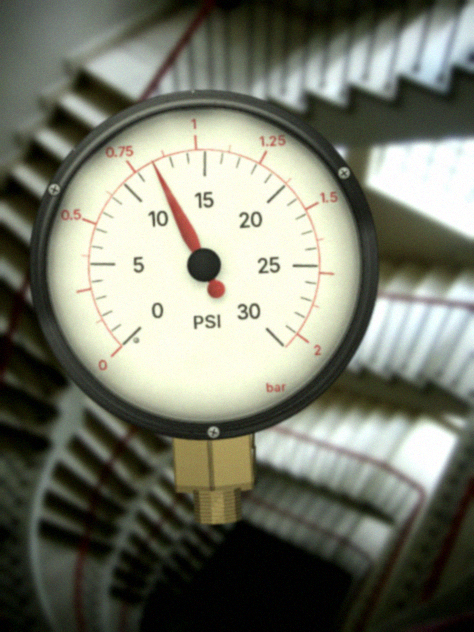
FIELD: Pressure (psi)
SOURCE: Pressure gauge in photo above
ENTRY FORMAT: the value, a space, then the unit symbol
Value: 12 psi
